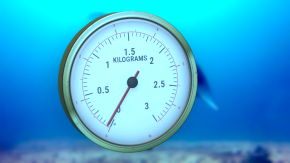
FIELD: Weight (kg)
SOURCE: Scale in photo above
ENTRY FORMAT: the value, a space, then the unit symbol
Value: 0.05 kg
